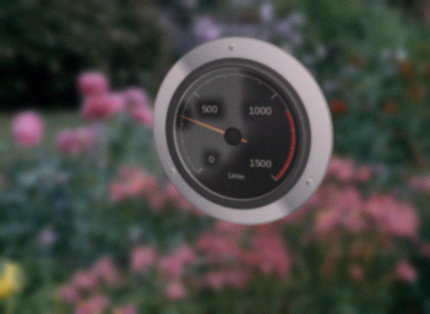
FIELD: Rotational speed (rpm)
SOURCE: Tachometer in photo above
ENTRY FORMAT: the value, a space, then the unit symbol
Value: 350 rpm
